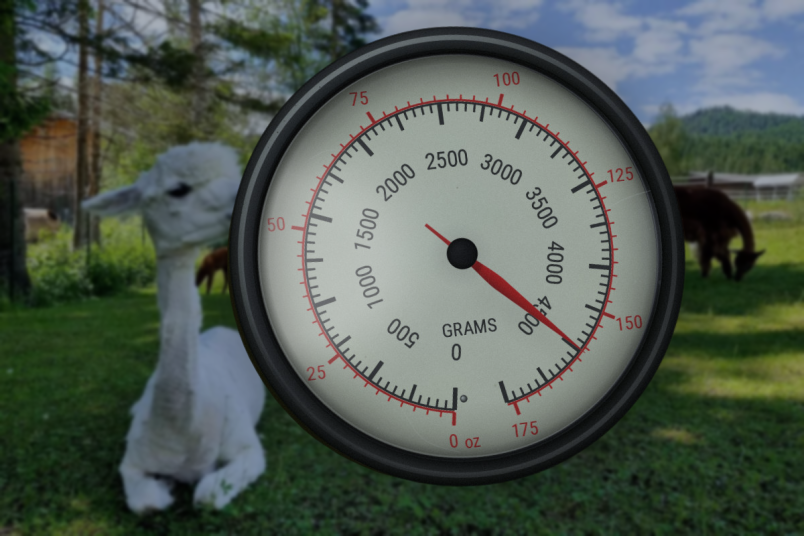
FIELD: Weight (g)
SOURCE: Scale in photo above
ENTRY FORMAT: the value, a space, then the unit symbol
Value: 4500 g
